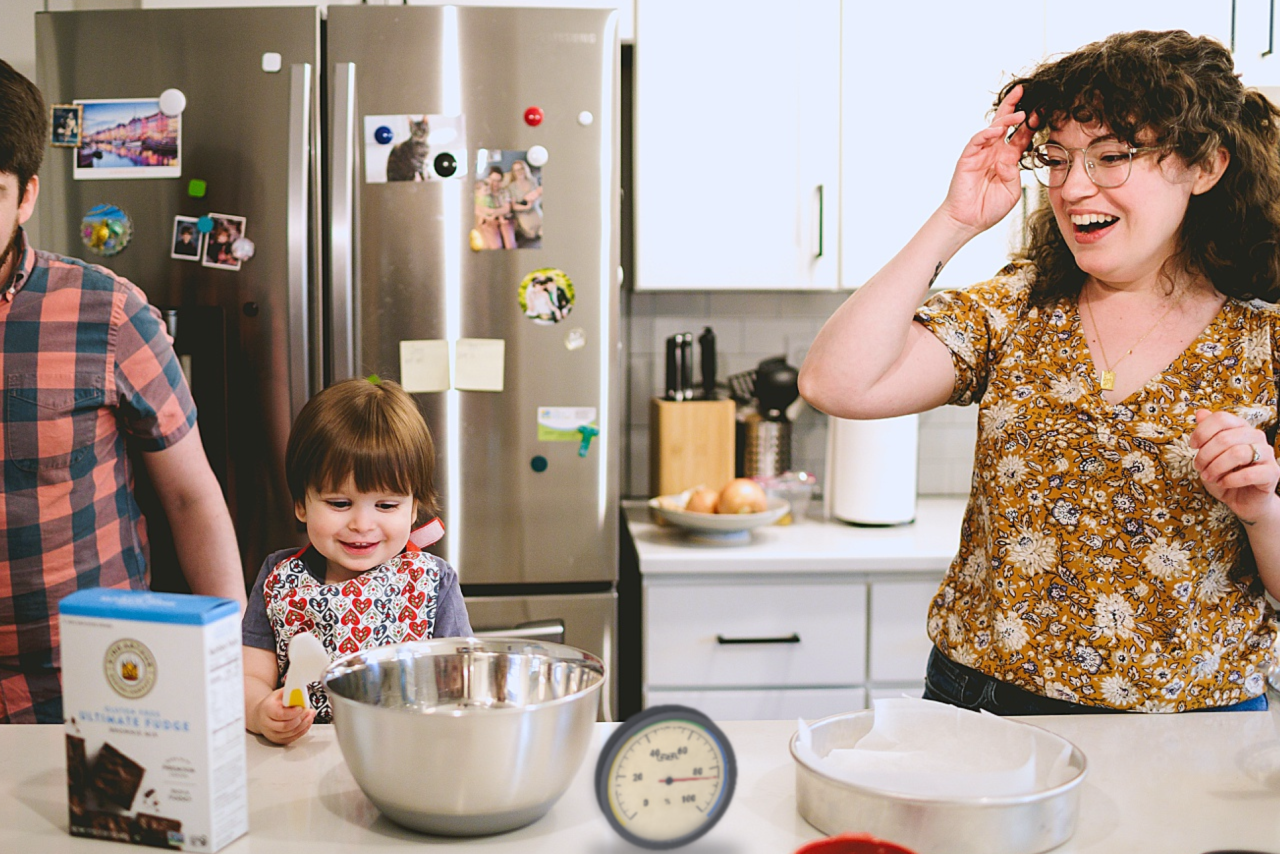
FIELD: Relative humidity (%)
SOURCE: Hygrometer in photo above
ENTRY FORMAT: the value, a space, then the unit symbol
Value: 84 %
